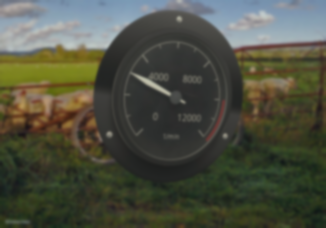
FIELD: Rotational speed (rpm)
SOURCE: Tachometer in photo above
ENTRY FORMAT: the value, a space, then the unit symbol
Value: 3000 rpm
